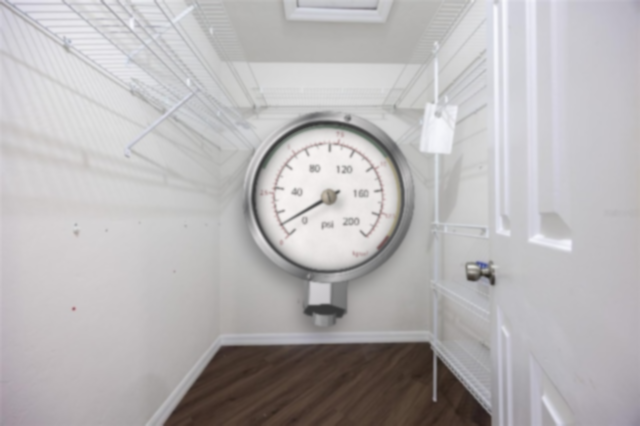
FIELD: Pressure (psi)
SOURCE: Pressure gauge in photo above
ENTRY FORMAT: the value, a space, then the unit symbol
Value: 10 psi
